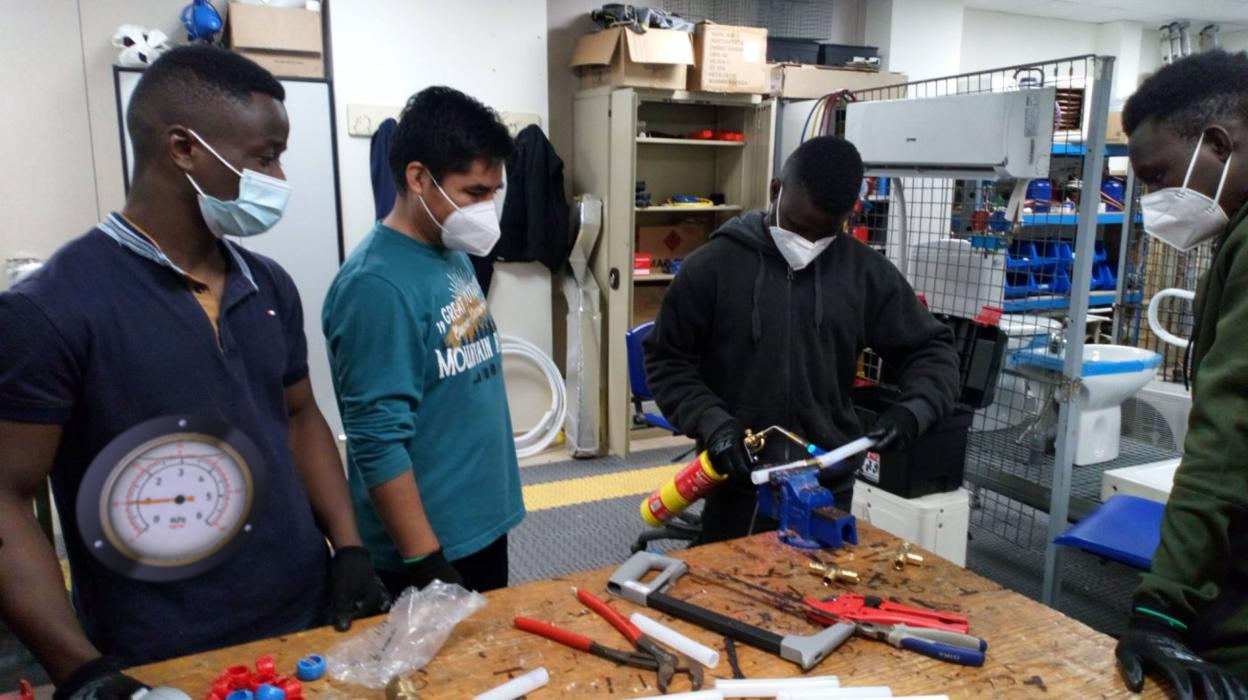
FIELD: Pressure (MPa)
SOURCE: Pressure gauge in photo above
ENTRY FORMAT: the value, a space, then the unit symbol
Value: 1 MPa
